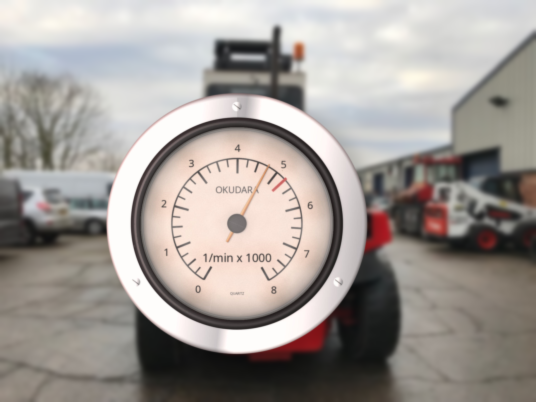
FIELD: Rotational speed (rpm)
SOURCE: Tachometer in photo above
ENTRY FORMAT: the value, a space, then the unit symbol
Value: 4750 rpm
